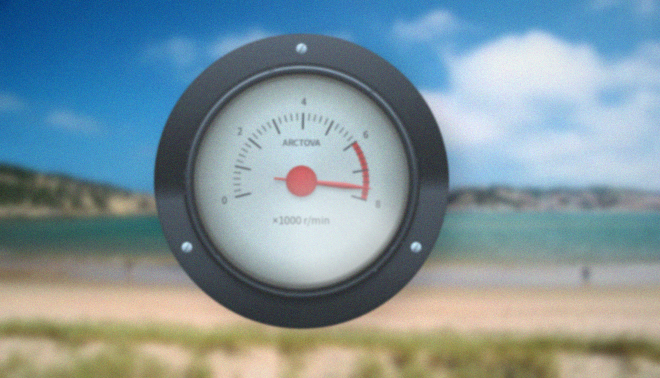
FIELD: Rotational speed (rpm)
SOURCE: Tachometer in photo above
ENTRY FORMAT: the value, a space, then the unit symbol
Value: 7600 rpm
